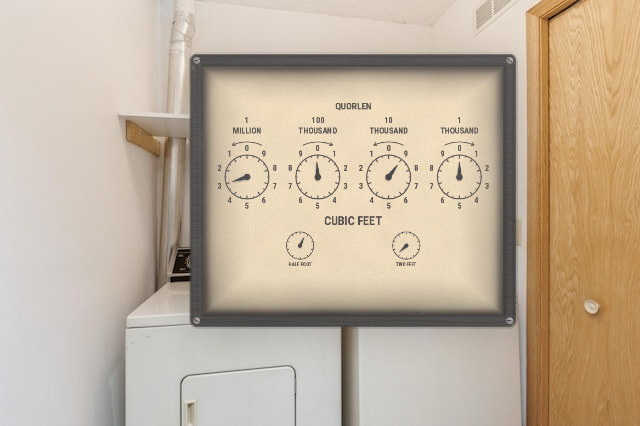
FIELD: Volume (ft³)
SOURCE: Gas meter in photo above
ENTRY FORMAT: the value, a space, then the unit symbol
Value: 299000 ft³
